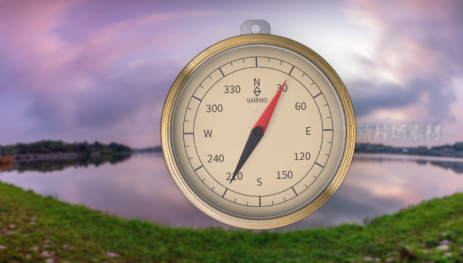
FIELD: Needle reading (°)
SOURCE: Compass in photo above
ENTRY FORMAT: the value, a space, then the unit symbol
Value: 30 °
